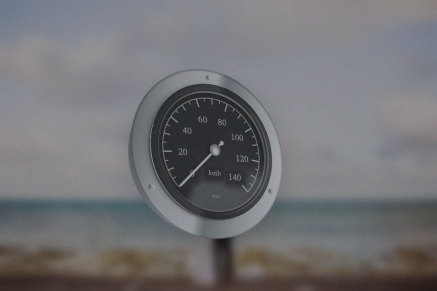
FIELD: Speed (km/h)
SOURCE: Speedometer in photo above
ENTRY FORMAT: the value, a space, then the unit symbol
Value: 0 km/h
